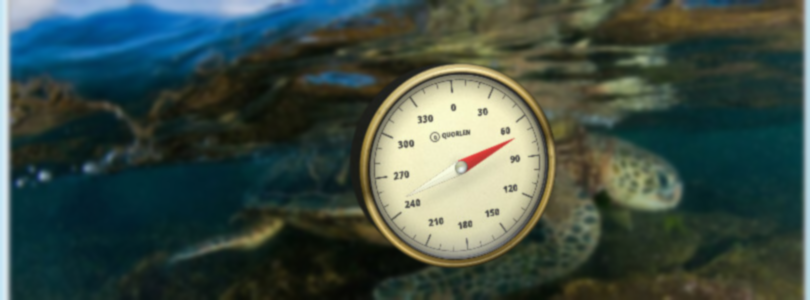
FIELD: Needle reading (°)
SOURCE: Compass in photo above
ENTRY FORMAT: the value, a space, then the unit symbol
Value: 70 °
